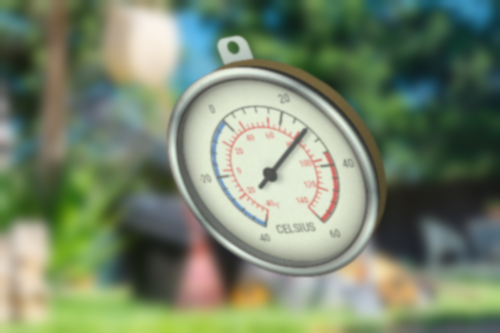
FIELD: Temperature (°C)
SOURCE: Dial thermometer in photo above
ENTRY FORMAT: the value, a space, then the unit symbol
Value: 28 °C
